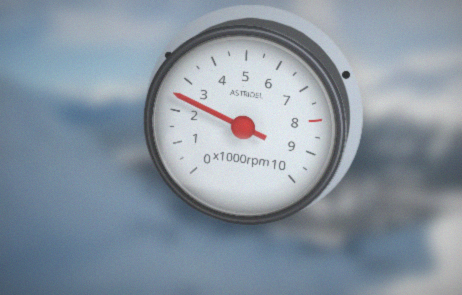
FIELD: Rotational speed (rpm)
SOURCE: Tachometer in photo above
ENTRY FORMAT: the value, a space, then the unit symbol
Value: 2500 rpm
